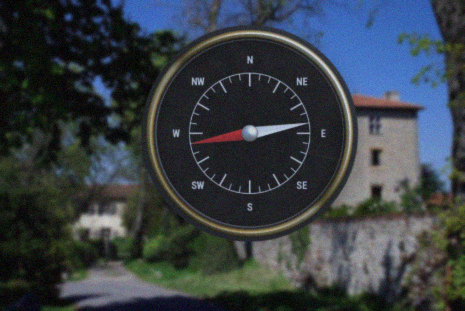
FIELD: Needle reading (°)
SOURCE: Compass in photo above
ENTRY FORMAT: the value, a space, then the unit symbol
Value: 260 °
